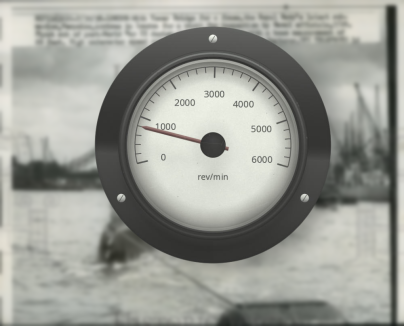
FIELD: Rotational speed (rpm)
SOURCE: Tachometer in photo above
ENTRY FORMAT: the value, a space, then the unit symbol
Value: 800 rpm
